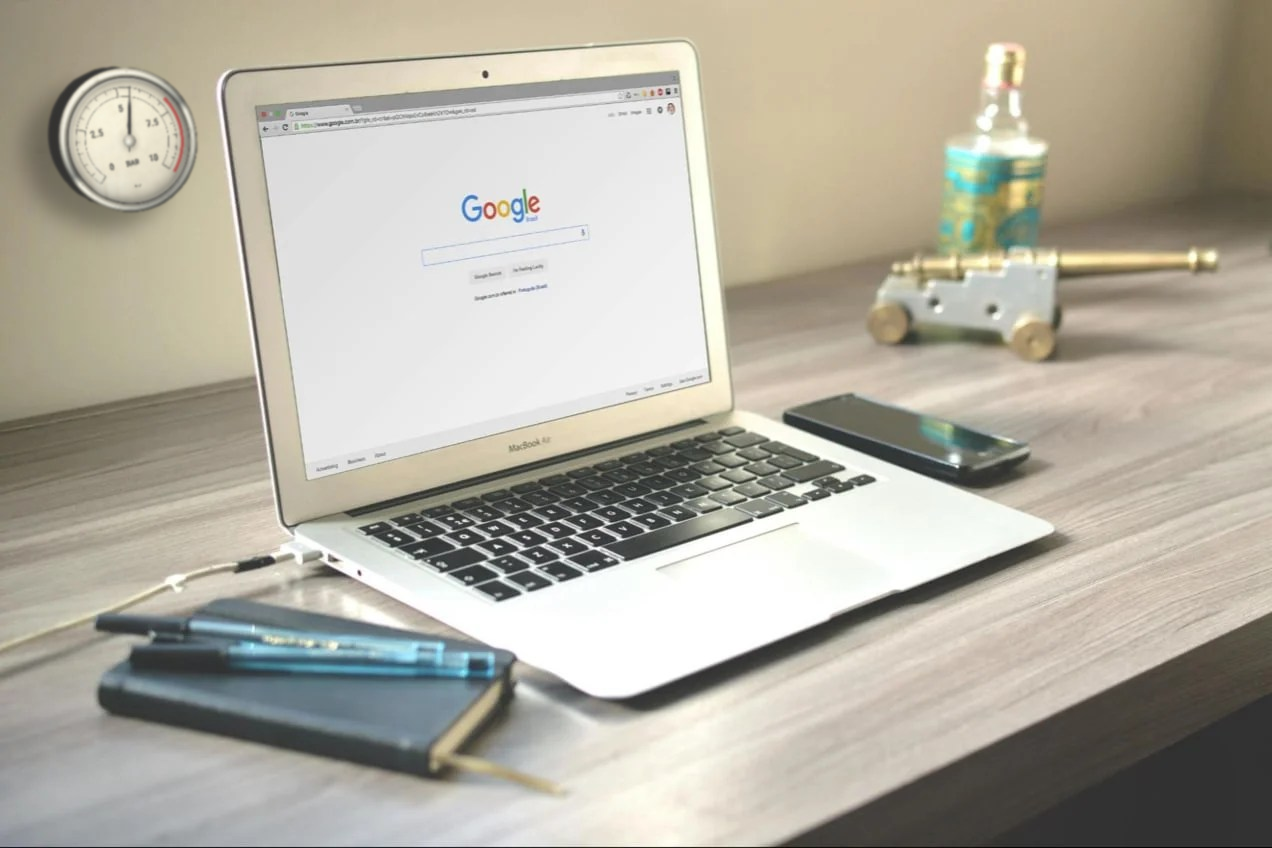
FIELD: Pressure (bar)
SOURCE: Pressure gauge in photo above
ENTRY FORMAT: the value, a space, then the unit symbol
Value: 5.5 bar
